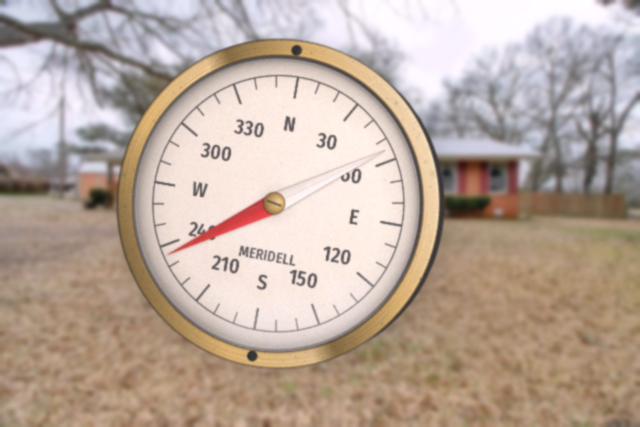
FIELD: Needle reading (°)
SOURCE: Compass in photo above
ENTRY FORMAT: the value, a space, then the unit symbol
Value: 235 °
